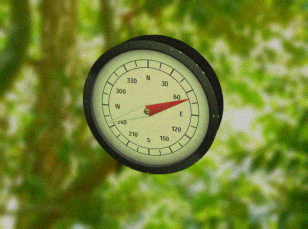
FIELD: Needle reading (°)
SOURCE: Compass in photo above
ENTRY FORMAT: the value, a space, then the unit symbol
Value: 67.5 °
